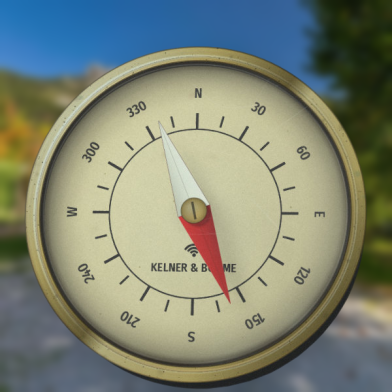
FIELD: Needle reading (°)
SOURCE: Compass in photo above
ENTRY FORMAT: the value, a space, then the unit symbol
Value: 157.5 °
